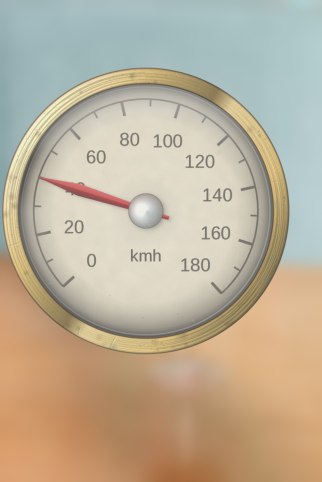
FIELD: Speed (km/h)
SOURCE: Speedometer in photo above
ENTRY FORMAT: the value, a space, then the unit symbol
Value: 40 km/h
